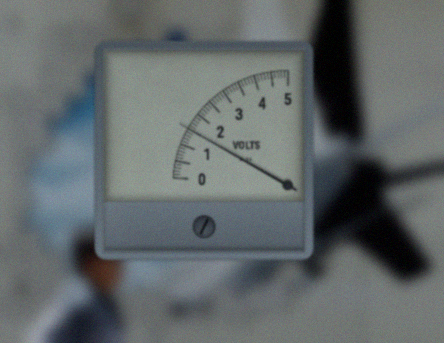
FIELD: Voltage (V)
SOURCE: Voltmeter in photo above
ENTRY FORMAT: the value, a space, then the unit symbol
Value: 1.5 V
